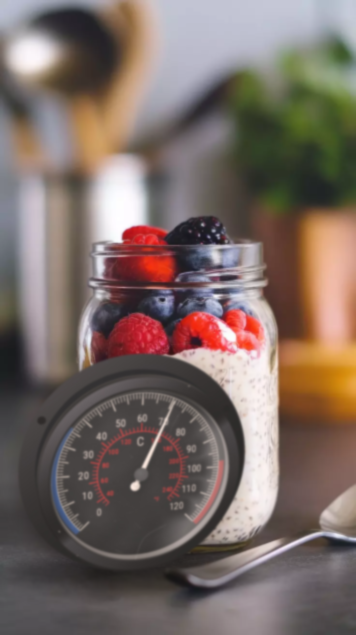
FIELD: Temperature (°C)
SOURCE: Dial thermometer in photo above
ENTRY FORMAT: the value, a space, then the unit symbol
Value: 70 °C
